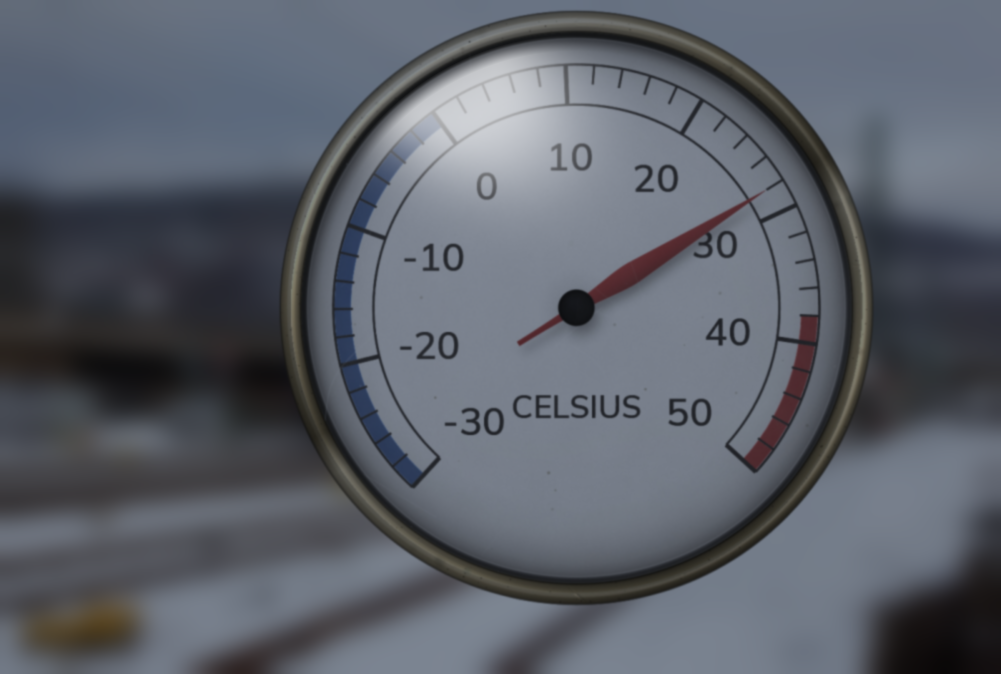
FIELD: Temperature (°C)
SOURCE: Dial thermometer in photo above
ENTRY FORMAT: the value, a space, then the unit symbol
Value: 28 °C
